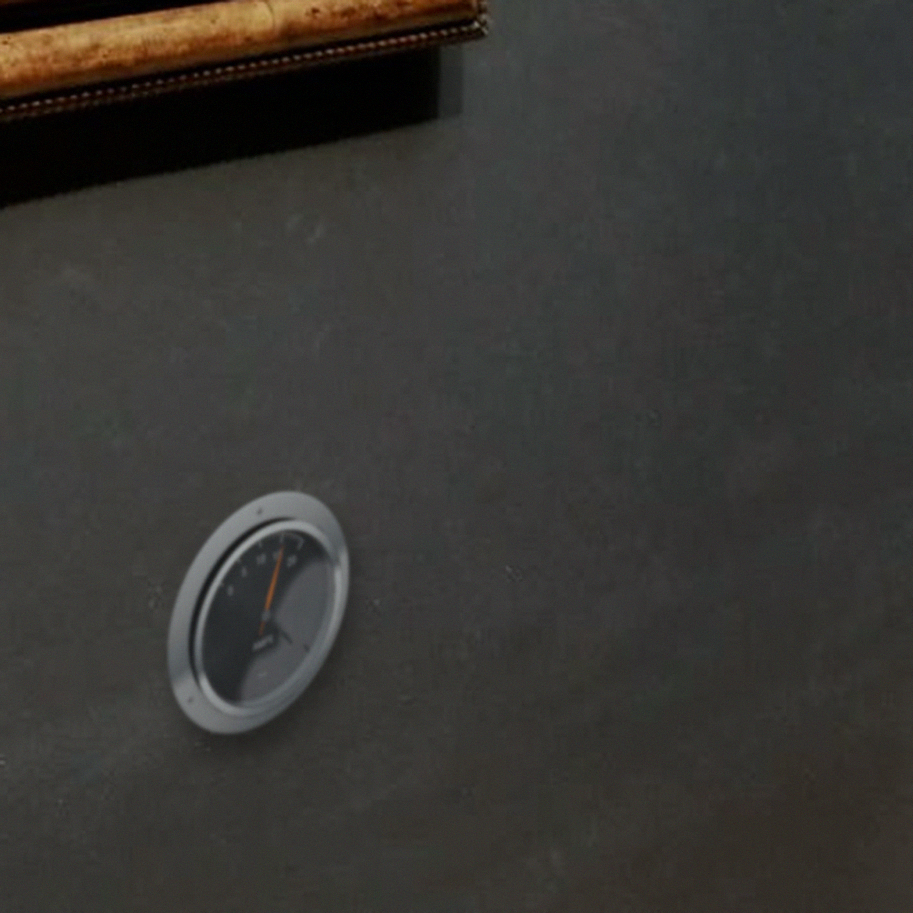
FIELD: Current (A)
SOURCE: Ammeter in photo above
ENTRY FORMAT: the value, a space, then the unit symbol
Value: 15 A
